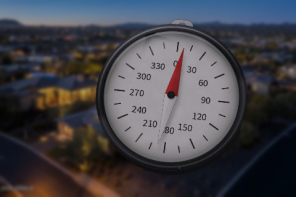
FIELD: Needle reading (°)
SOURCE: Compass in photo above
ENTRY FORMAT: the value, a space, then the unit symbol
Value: 7.5 °
